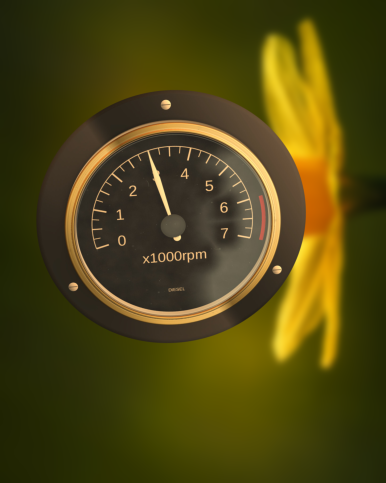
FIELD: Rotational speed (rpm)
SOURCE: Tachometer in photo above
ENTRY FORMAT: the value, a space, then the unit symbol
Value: 3000 rpm
